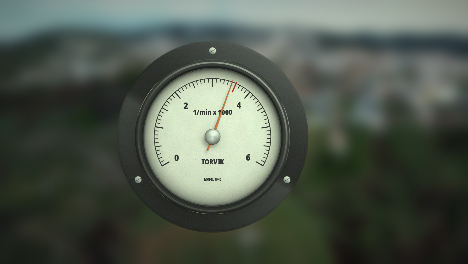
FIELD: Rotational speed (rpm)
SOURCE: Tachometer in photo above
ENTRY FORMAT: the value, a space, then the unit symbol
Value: 3500 rpm
